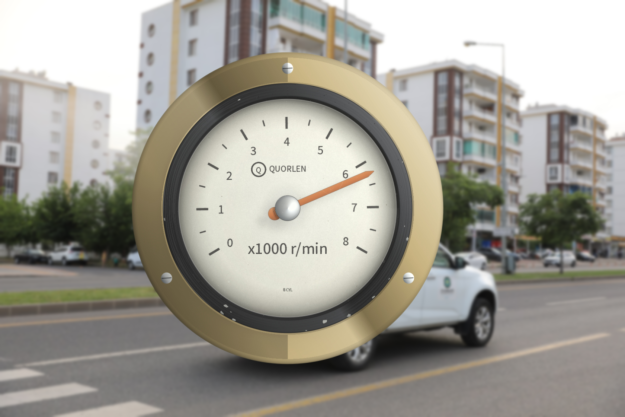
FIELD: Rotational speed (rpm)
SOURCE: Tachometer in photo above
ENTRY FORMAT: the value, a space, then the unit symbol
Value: 6250 rpm
